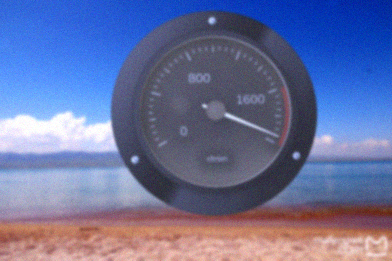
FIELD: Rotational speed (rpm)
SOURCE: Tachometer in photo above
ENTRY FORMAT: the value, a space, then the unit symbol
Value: 1950 rpm
